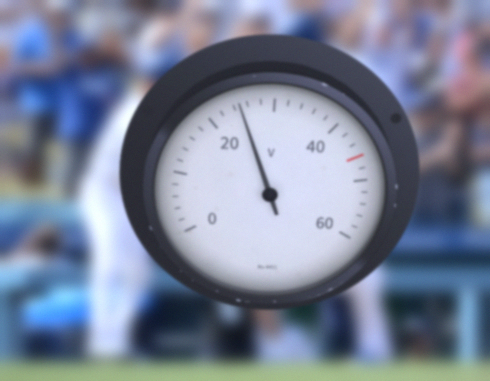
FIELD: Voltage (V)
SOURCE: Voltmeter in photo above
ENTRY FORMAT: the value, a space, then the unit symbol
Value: 25 V
